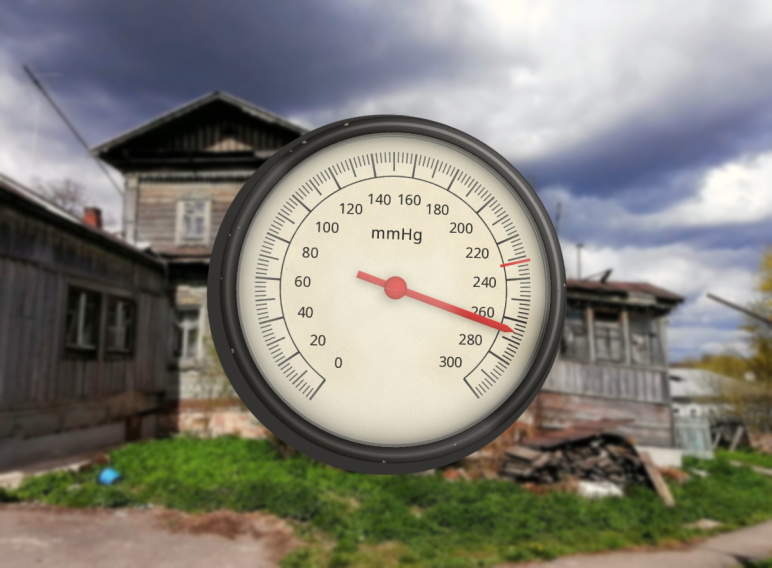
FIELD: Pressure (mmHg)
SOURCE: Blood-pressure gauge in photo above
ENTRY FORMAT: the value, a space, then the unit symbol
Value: 266 mmHg
